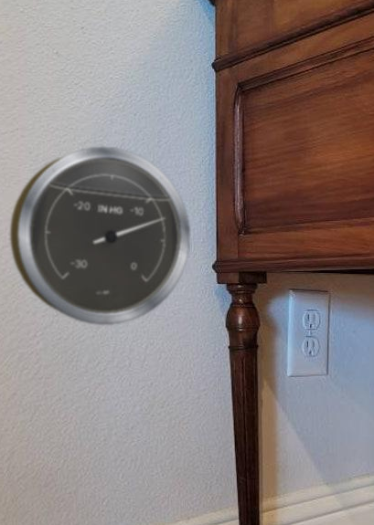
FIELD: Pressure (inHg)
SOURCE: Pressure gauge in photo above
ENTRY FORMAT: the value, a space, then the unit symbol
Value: -7.5 inHg
